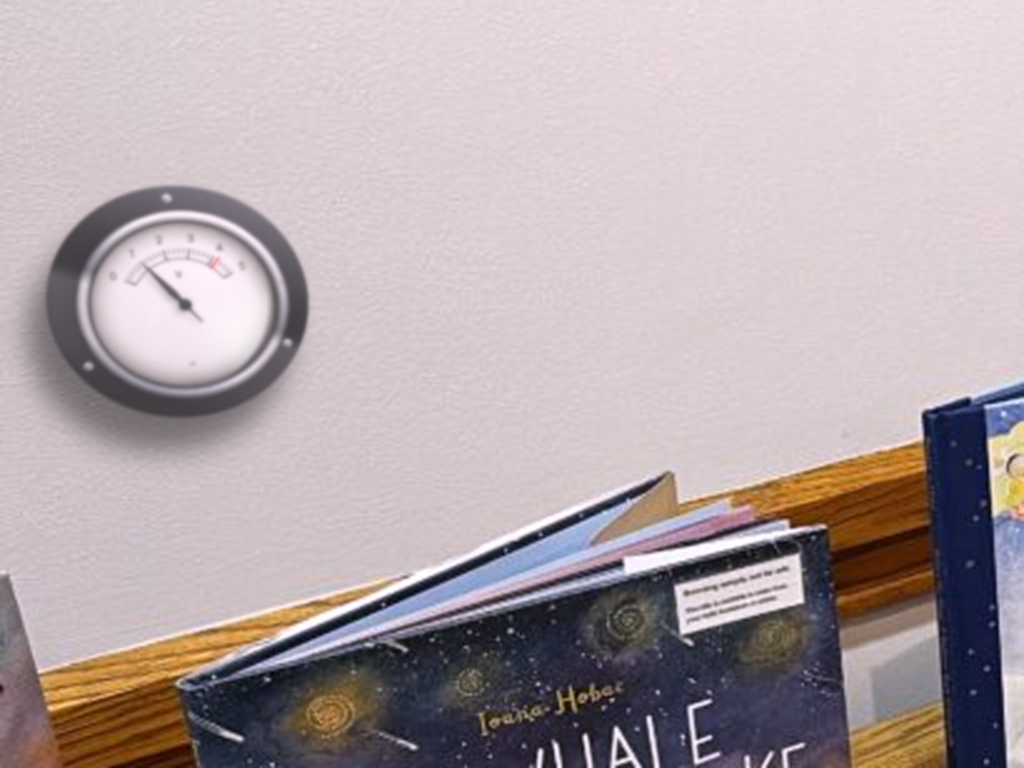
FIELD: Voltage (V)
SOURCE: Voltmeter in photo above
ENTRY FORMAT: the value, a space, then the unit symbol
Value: 1 V
